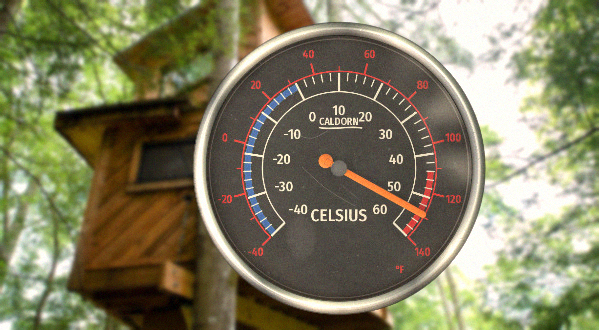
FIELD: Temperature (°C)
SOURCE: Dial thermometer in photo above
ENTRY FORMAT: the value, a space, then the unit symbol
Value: 54 °C
